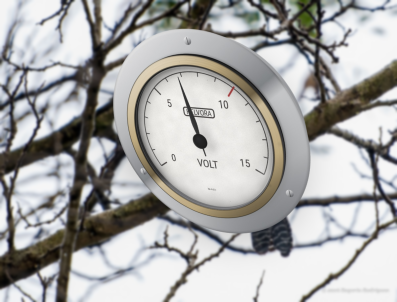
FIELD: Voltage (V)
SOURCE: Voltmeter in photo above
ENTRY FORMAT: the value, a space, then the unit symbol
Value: 7 V
